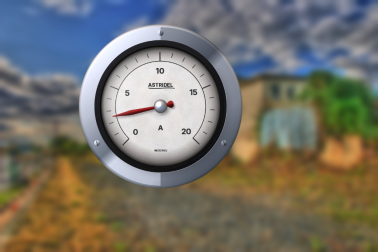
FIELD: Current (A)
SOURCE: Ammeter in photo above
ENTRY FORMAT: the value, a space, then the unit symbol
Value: 2.5 A
